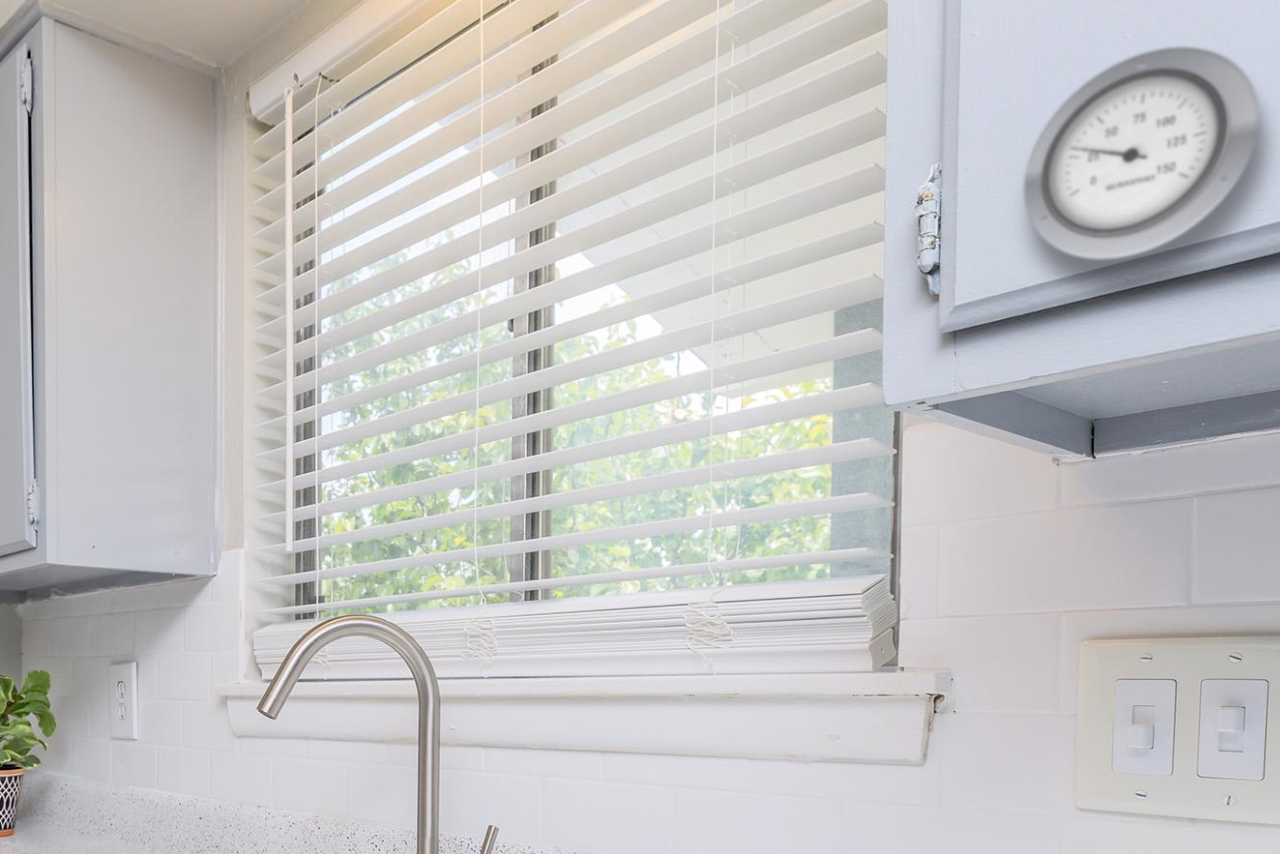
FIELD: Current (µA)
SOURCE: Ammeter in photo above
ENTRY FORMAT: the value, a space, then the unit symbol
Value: 30 µA
